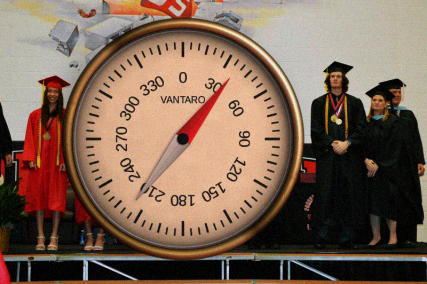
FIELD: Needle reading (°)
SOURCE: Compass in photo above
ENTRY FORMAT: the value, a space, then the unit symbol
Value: 37.5 °
